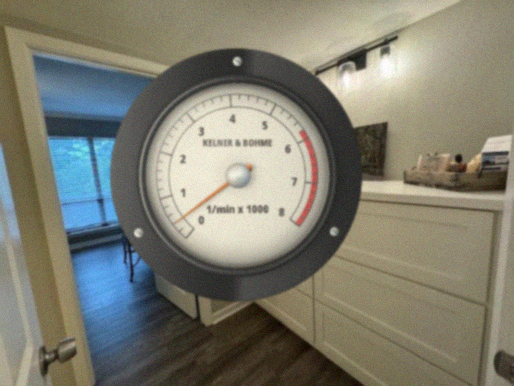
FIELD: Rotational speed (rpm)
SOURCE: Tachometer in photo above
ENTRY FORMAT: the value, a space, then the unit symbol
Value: 400 rpm
